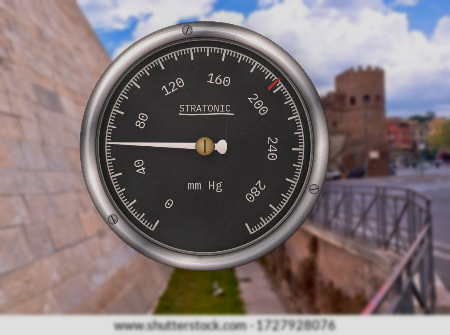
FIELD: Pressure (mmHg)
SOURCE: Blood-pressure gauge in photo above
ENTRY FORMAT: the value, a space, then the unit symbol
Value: 60 mmHg
